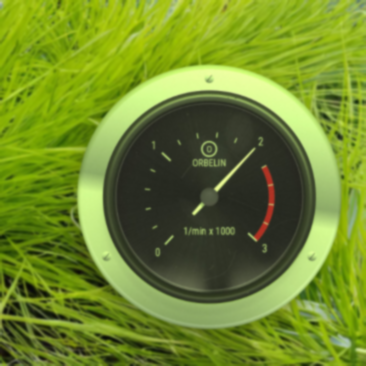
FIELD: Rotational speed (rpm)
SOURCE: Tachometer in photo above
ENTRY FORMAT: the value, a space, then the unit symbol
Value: 2000 rpm
